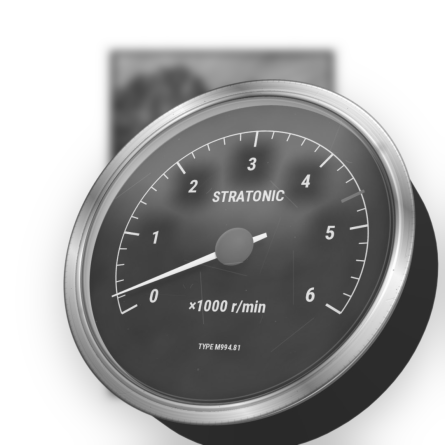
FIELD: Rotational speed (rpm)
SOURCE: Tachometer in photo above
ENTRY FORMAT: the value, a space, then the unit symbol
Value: 200 rpm
